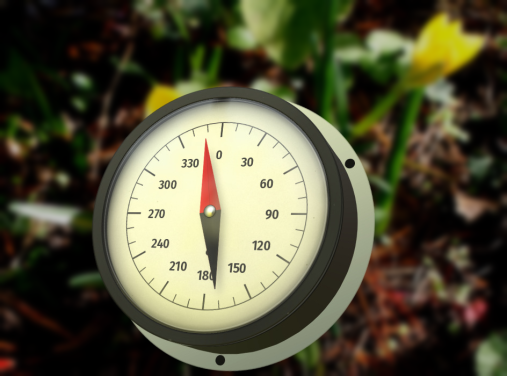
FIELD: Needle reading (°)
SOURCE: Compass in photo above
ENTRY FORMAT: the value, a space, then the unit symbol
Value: 350 °
